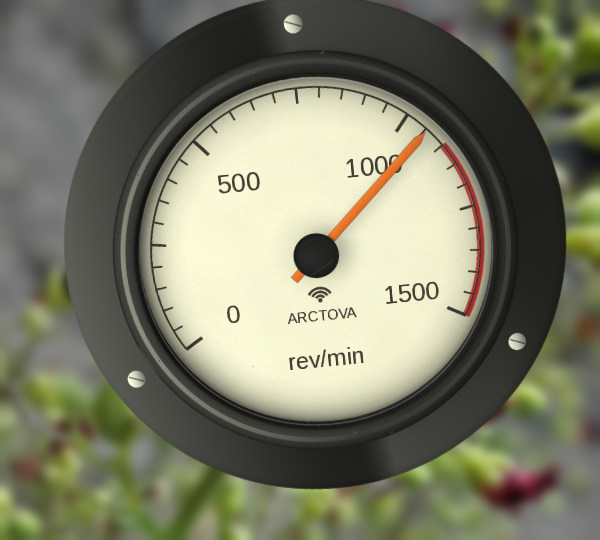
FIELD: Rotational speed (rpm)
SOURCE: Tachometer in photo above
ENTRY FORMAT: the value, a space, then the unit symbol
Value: 1050 rpm
